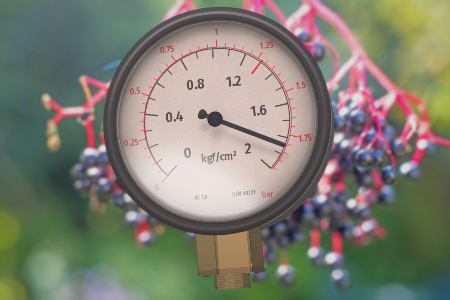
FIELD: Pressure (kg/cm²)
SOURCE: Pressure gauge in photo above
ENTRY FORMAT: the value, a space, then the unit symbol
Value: 1.85 kg/cm²
